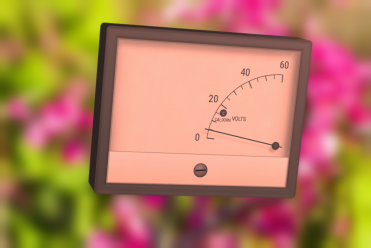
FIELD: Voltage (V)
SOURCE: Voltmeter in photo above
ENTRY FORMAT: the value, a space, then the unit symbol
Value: 5 V
